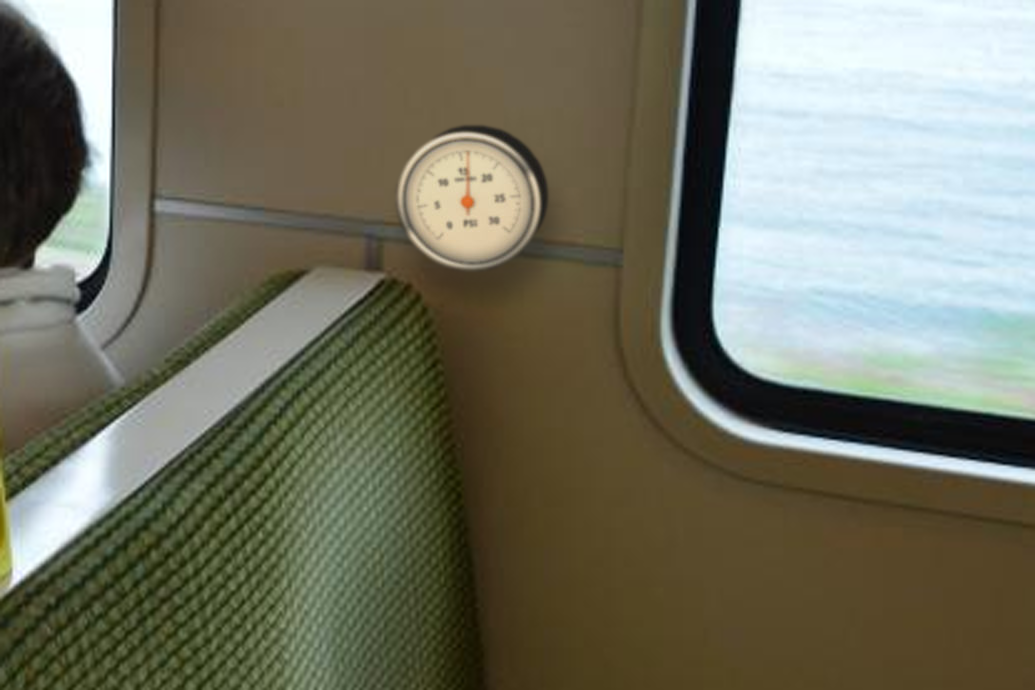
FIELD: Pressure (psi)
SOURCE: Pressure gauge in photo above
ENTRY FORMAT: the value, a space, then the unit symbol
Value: 16 psi
